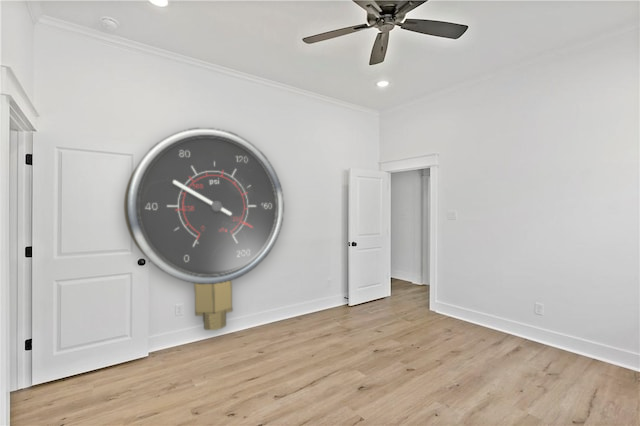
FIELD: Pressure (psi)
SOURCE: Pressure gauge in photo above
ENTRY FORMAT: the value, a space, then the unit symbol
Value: 60 psi
